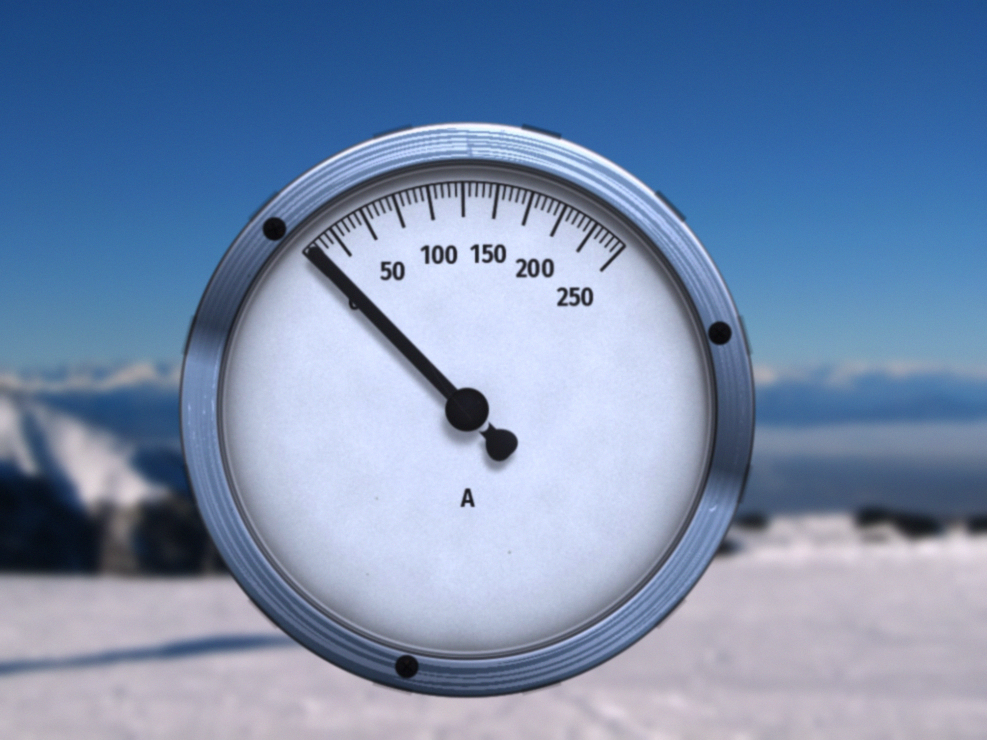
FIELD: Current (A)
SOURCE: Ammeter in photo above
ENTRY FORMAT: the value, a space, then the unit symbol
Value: 5 A
